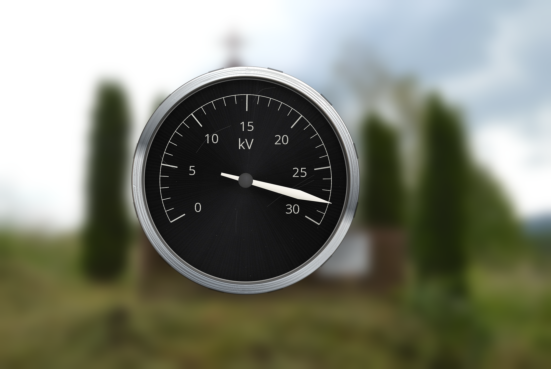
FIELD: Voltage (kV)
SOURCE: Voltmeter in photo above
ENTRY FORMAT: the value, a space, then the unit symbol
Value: 28 kV
